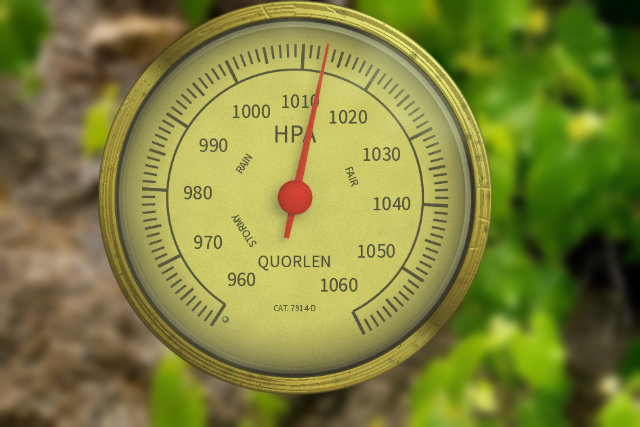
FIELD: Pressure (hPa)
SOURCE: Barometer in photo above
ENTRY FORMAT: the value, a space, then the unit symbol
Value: 1013 hPa
